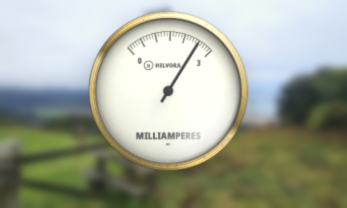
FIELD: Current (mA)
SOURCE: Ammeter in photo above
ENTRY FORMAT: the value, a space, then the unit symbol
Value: 2.5 mA
